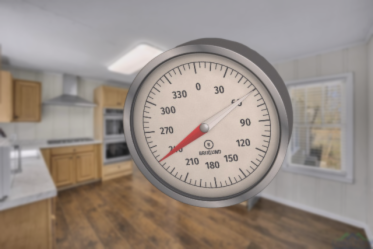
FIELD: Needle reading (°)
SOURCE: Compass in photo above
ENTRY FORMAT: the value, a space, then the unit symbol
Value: 240 °
